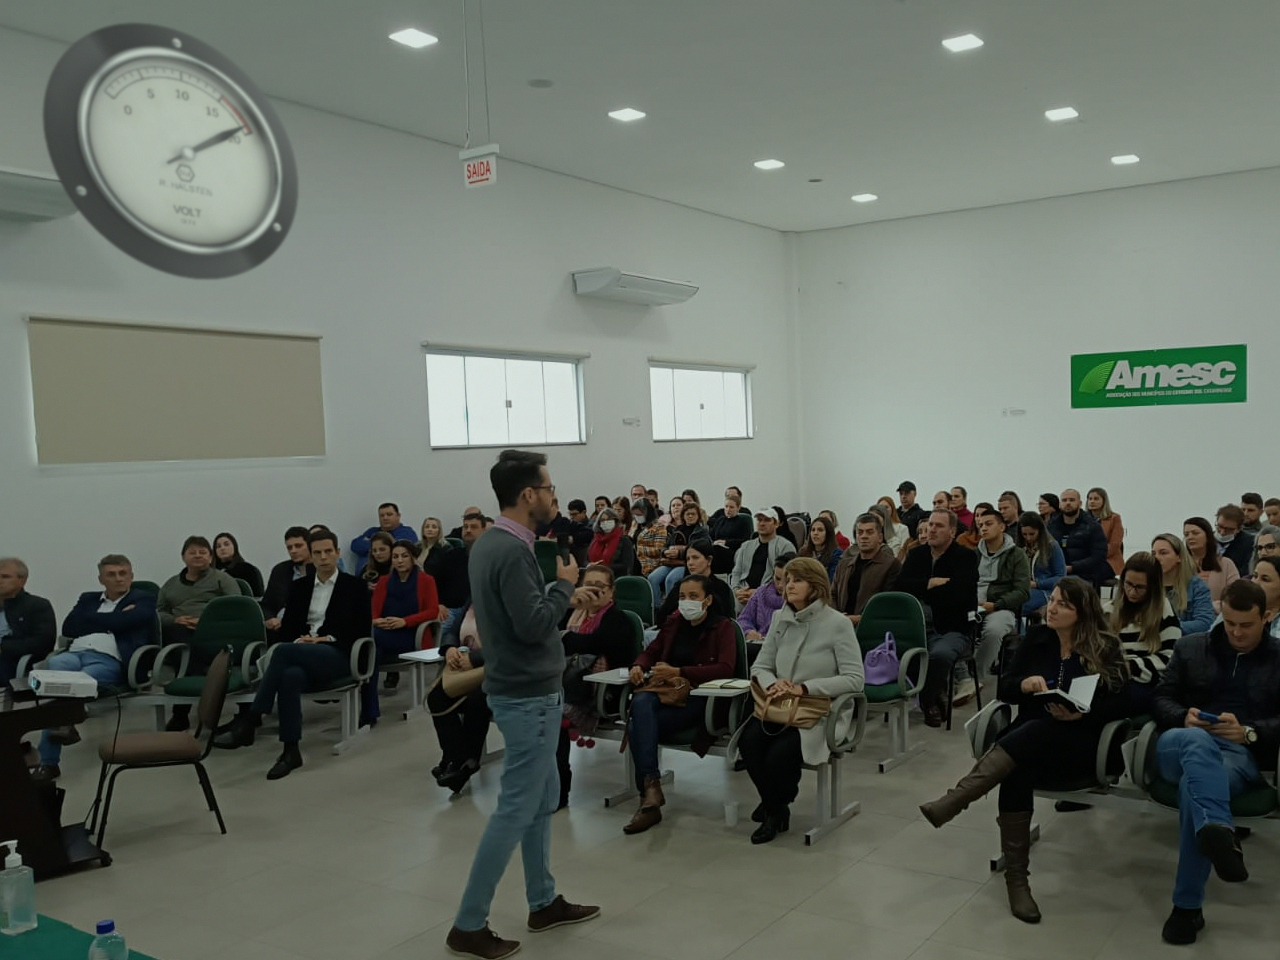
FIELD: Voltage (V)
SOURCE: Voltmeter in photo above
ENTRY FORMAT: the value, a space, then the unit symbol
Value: 19 V
